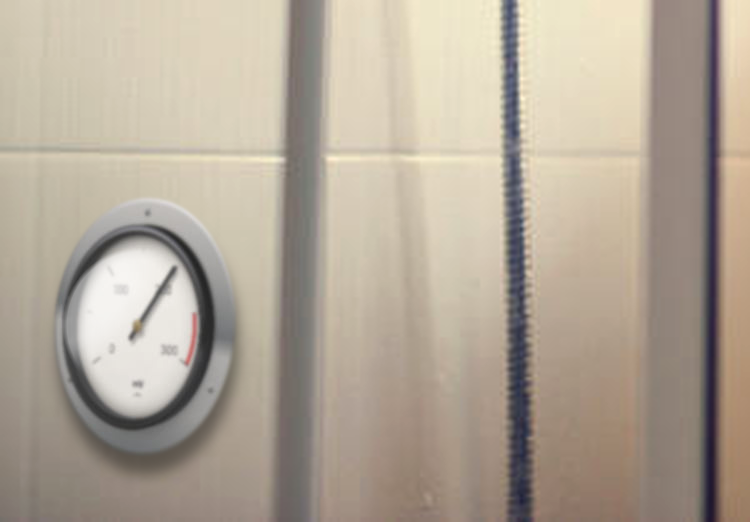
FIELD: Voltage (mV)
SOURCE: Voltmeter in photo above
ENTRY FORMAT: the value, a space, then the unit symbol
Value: 200 mV
